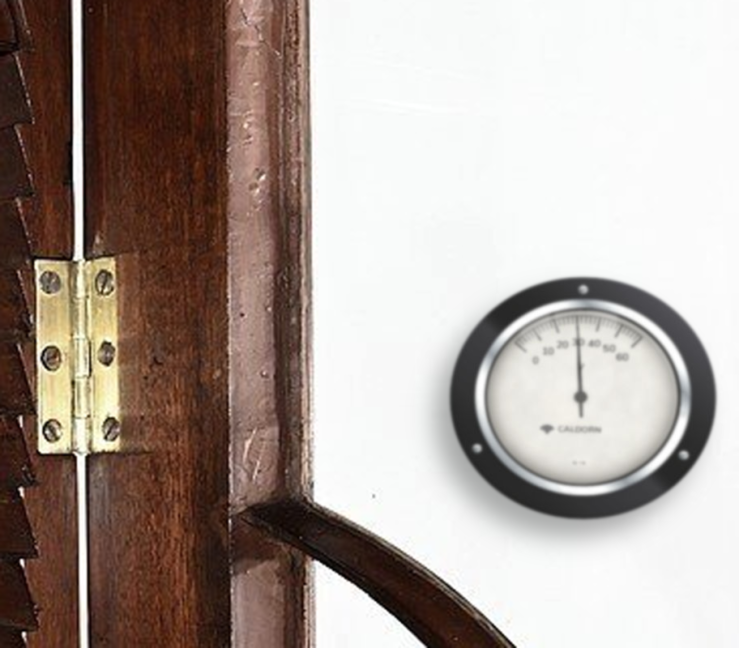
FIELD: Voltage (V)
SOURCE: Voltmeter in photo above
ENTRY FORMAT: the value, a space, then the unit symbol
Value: 30 V
